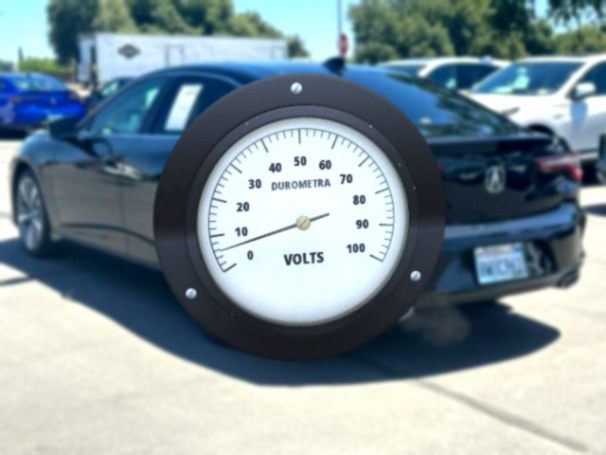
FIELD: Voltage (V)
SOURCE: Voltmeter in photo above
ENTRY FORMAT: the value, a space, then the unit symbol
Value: 6 V
